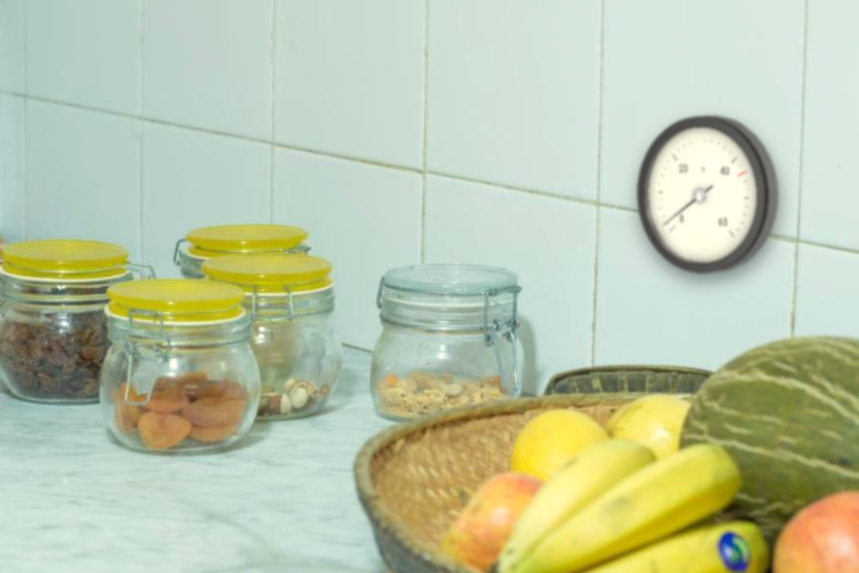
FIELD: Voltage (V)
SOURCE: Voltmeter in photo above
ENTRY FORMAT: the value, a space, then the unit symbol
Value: 2 V
